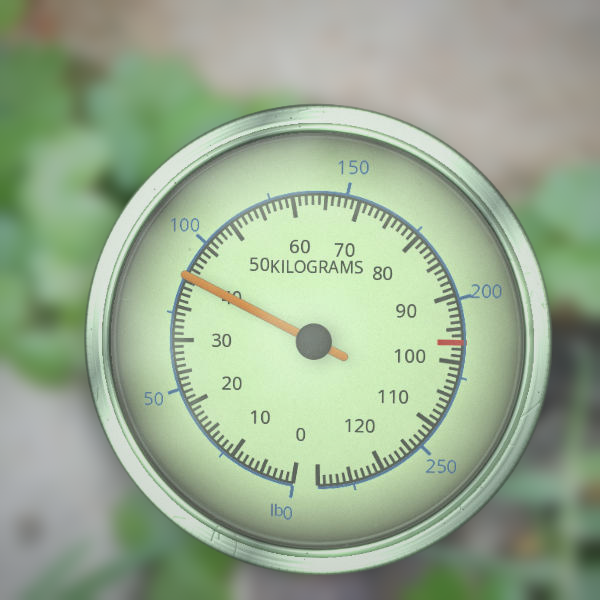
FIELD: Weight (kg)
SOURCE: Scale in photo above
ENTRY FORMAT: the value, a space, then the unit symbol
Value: 40 kg
